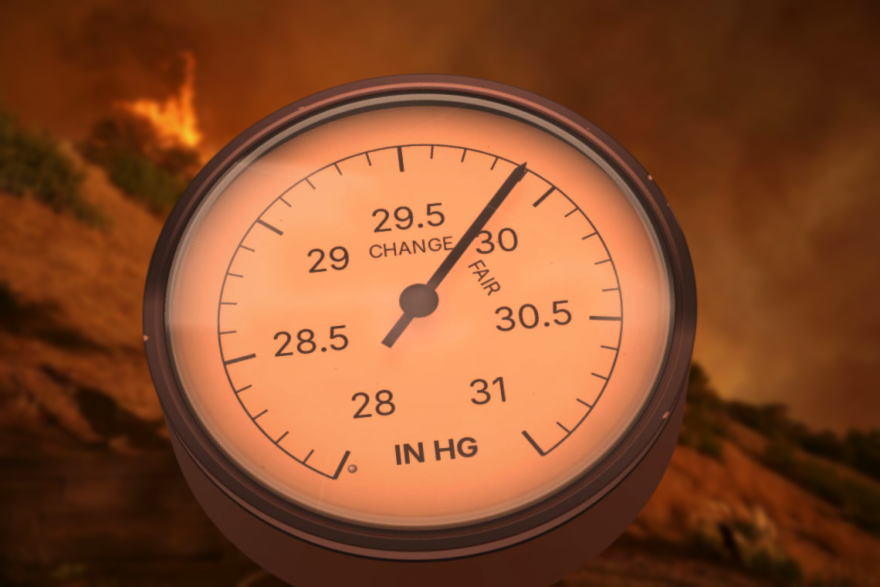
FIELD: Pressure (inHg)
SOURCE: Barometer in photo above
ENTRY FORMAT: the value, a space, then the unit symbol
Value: 29.9 inHg
